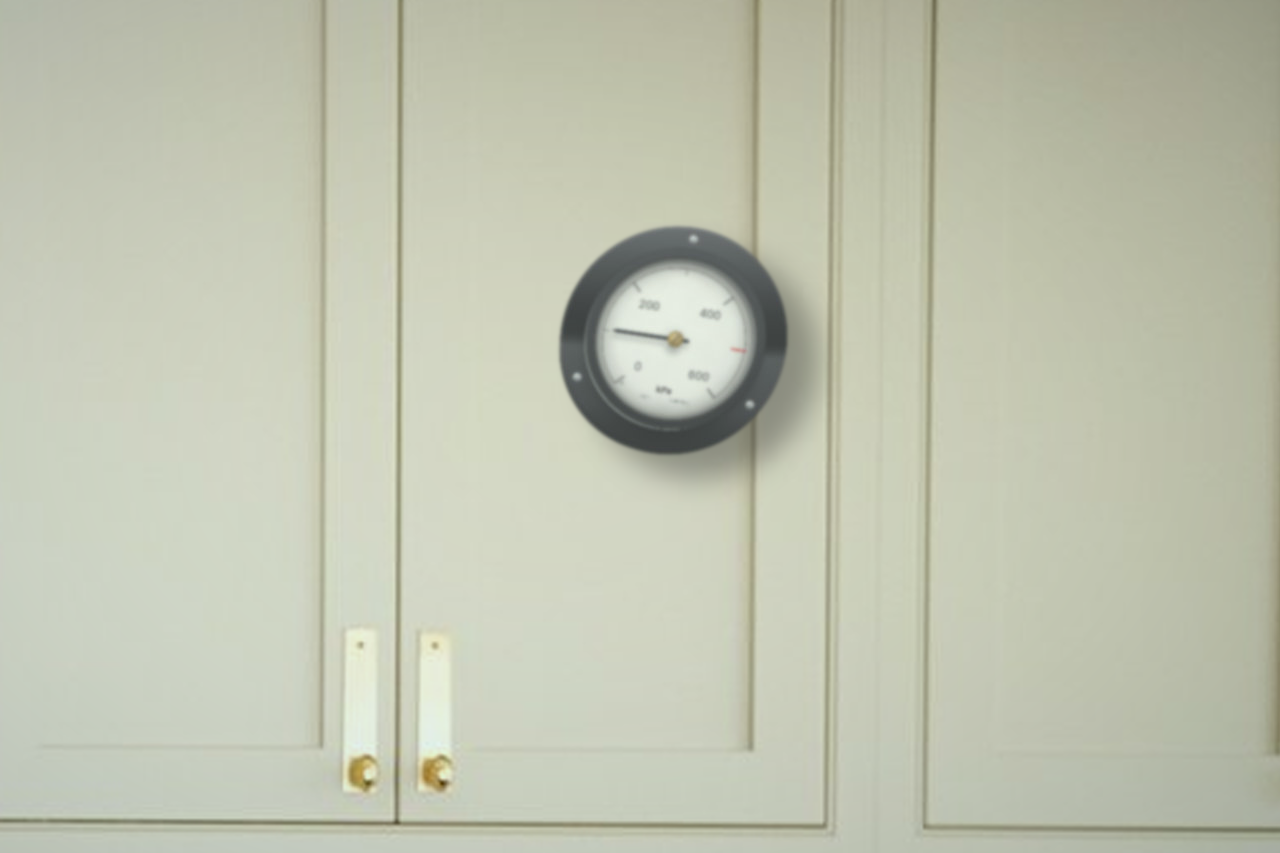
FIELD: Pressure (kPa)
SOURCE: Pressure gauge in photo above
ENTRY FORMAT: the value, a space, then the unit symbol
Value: 100 kPa
